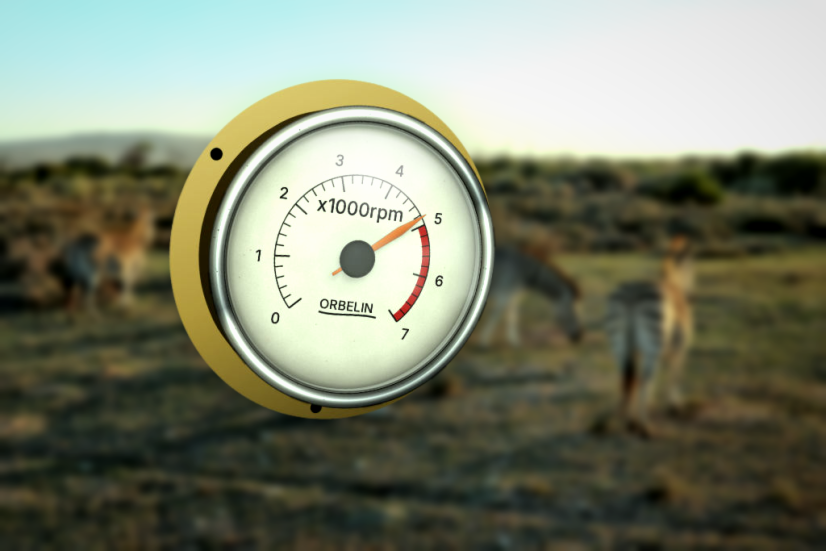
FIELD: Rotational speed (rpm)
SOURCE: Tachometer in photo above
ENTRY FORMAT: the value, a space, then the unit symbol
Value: 4800 rpm
